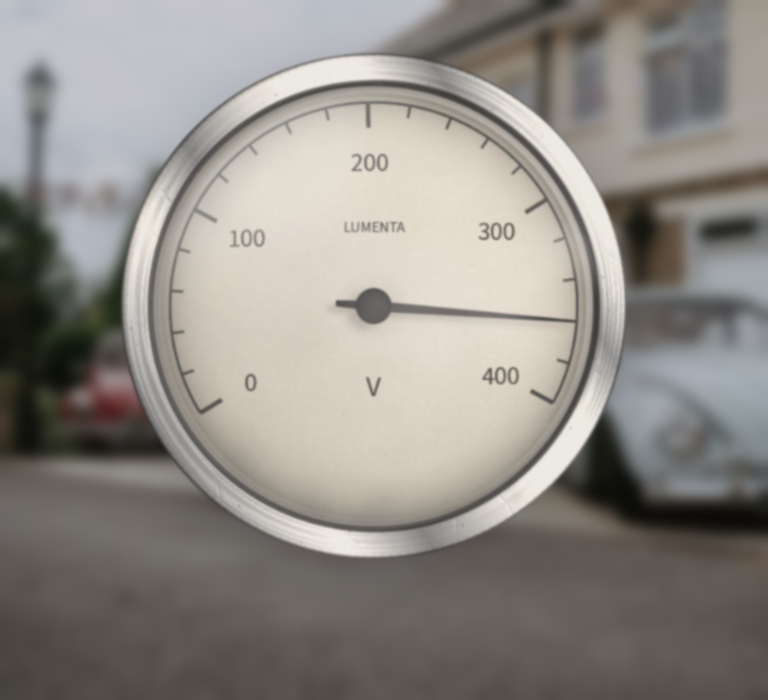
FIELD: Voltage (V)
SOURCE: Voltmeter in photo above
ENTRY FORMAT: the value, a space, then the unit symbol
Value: 360 V
